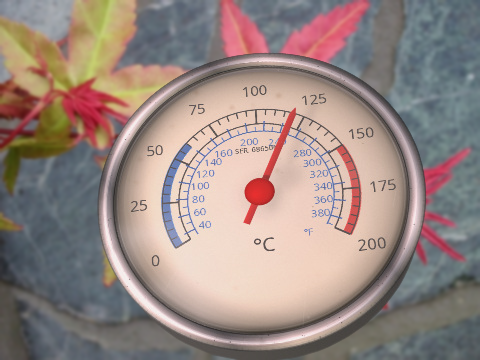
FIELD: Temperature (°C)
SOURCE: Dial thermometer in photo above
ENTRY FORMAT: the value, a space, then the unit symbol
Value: 120 °C
